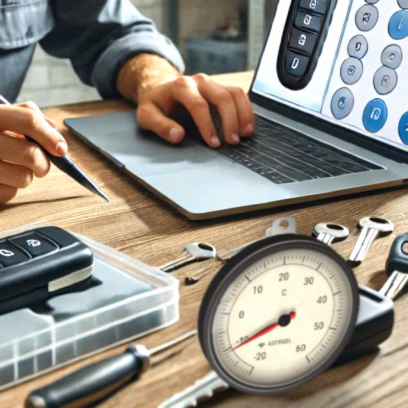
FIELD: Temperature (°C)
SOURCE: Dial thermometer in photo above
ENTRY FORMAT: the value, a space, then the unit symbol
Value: -10 °C
